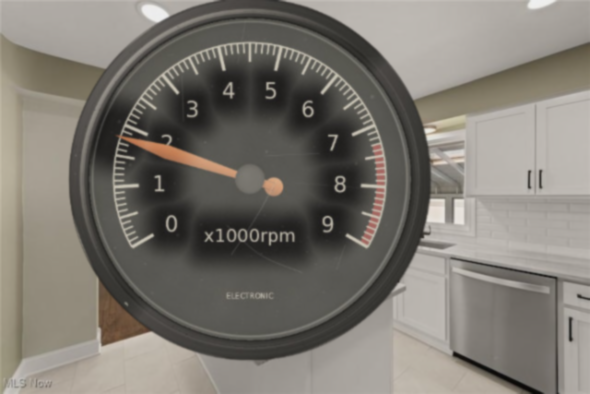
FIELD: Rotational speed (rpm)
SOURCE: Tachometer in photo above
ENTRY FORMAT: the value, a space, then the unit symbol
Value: 1800 rpm
